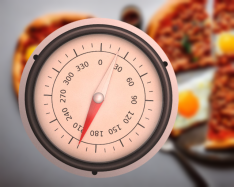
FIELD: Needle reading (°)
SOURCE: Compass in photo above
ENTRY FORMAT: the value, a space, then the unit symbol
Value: 200 °
